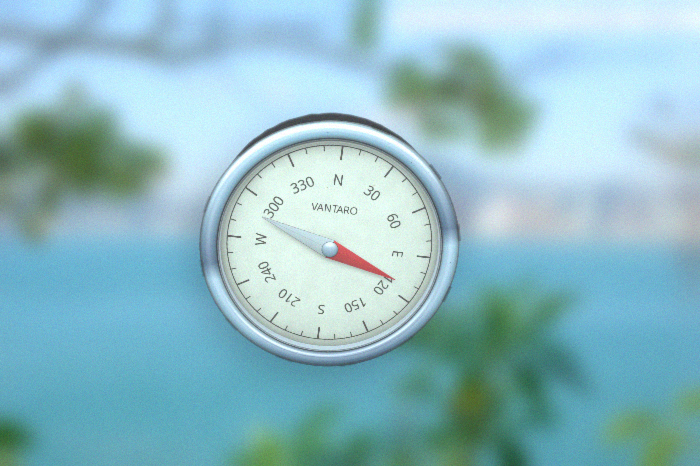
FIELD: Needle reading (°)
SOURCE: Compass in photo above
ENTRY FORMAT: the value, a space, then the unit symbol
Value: 110 °
